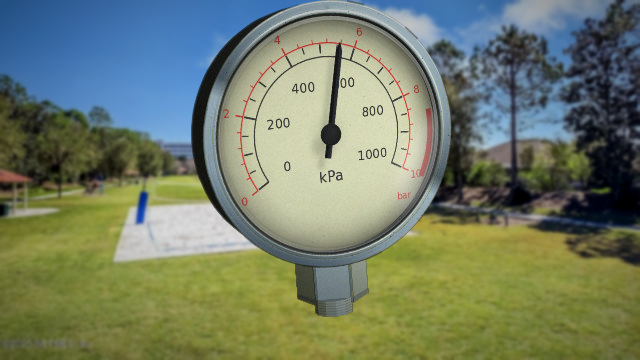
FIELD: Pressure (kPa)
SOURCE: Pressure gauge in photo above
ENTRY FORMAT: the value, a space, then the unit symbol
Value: 550 kPa
